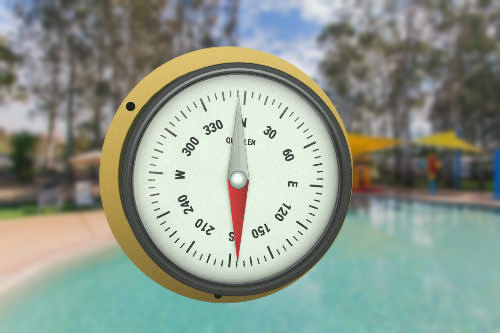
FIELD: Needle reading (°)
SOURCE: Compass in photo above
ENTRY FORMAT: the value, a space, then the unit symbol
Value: 175 °
